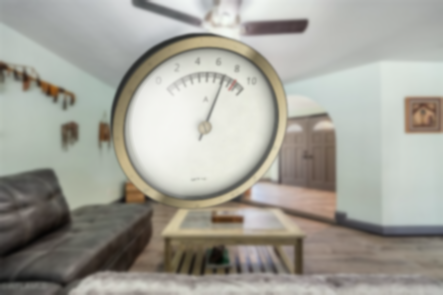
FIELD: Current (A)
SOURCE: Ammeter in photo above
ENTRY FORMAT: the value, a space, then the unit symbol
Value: 7 A
